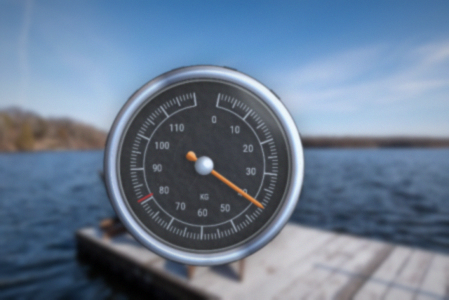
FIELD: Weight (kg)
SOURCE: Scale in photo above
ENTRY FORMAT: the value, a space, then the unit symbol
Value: 40 kg
